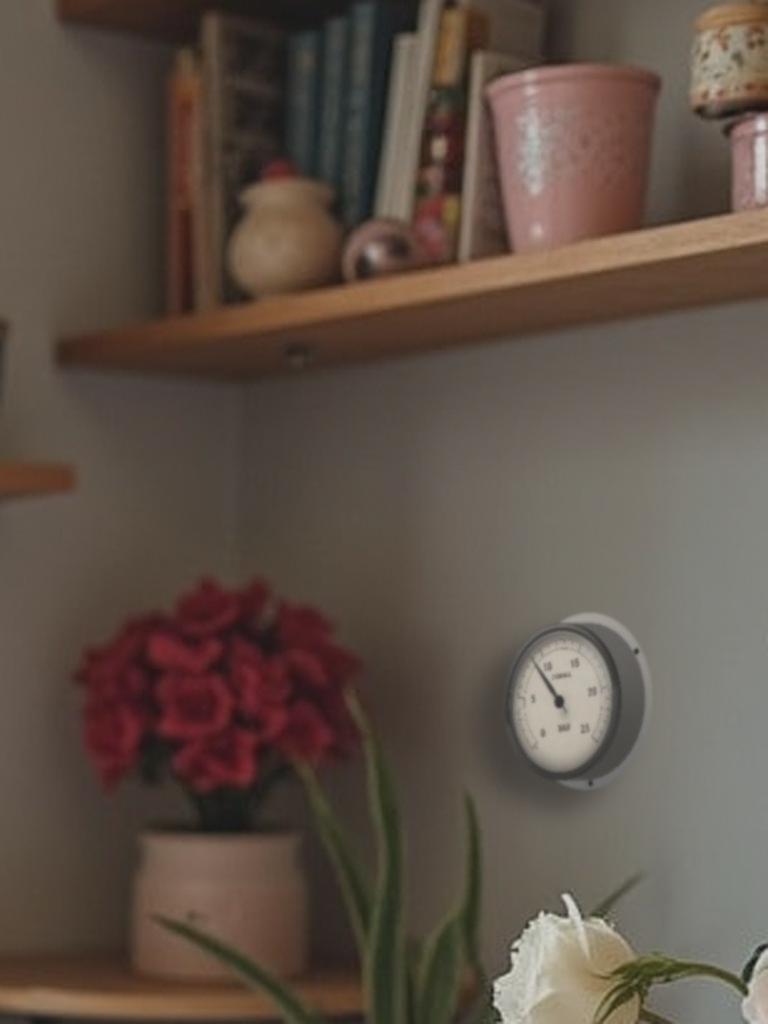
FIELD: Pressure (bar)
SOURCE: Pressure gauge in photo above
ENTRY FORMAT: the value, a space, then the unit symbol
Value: 9 bar
